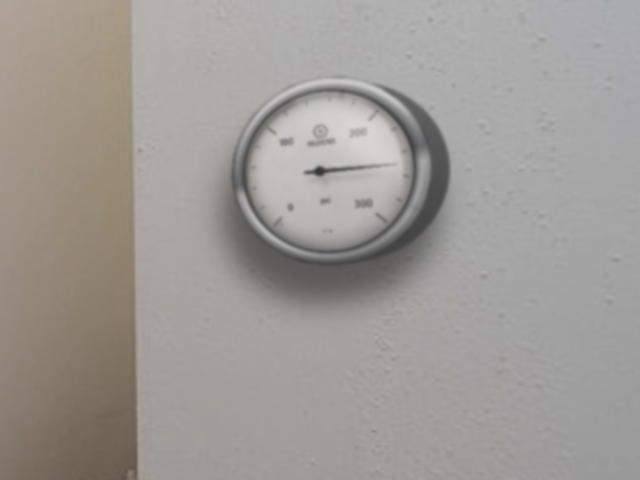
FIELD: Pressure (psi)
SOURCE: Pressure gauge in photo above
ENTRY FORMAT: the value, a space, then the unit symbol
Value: 250 psi
